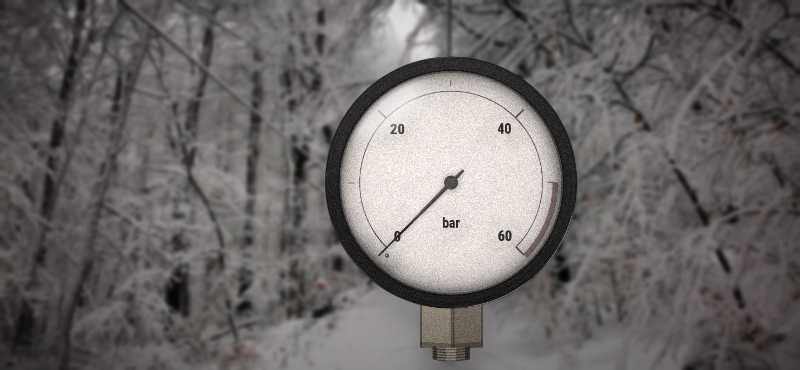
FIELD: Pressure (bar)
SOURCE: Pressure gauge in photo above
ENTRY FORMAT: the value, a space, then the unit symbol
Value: 0 bar
